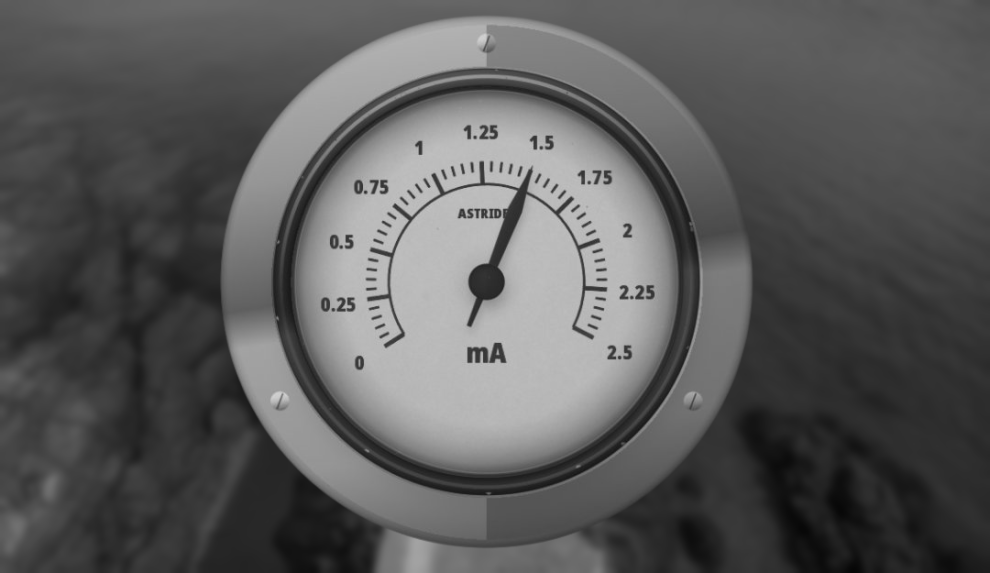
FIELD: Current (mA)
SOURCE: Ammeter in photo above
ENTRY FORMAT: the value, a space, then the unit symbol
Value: 1.5 mA
